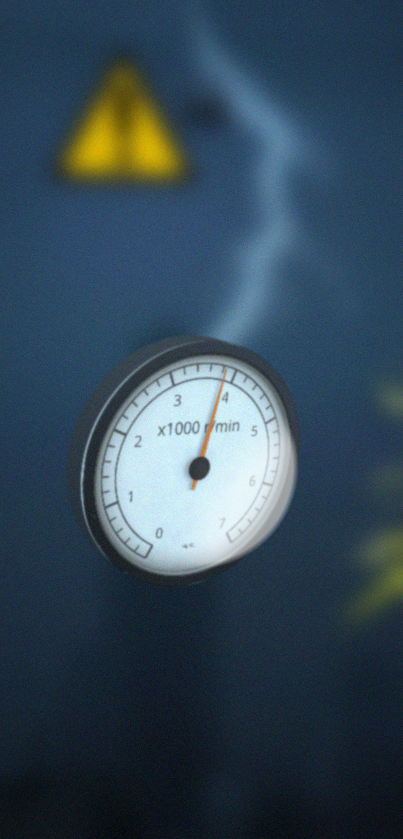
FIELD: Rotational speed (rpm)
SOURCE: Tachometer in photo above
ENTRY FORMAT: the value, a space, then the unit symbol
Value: 3800 rpm
